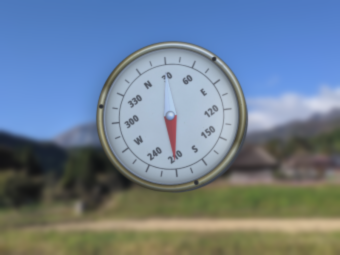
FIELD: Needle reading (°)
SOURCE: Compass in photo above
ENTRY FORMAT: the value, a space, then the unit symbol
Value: 210 °
